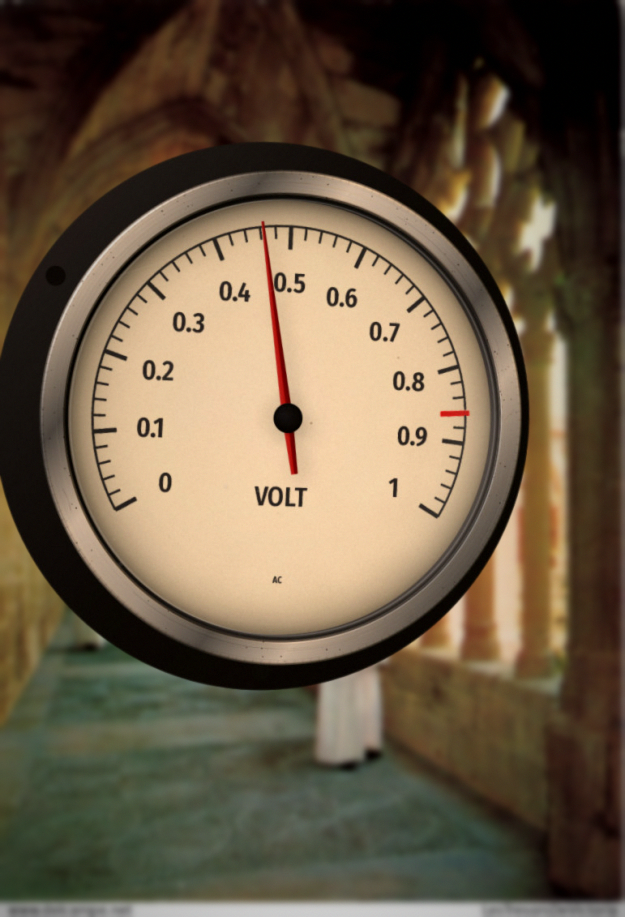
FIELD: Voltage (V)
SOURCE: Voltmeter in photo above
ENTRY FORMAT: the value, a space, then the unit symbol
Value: 0.46 V
